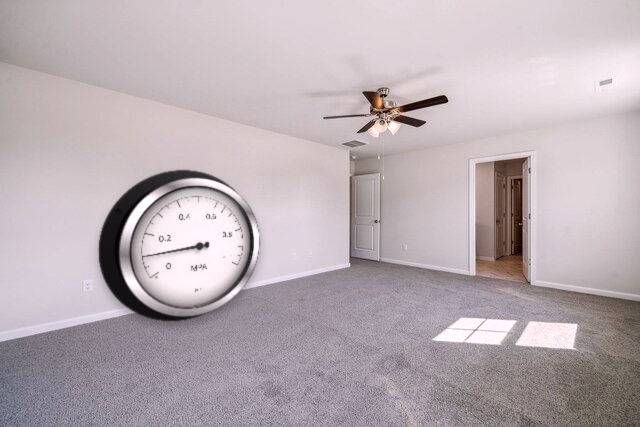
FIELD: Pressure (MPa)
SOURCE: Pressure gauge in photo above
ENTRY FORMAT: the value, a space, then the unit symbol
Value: 0.1 MPa
